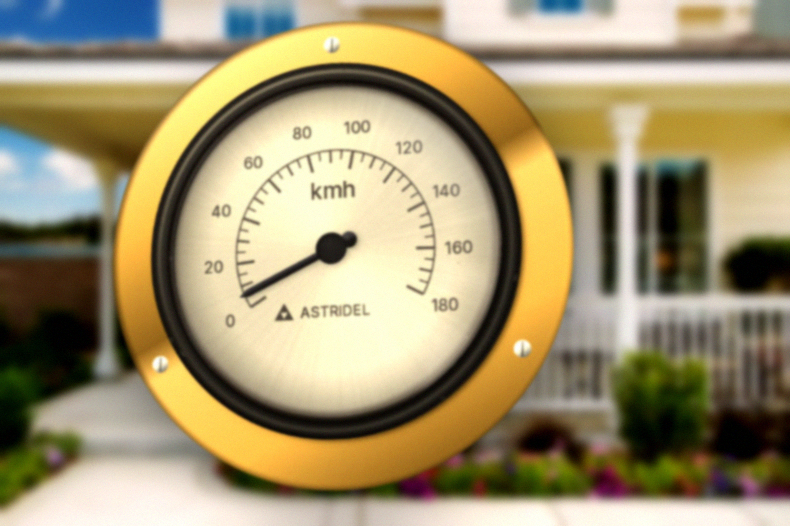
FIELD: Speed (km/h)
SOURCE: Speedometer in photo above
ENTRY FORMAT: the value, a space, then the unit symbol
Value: 5 km/h
